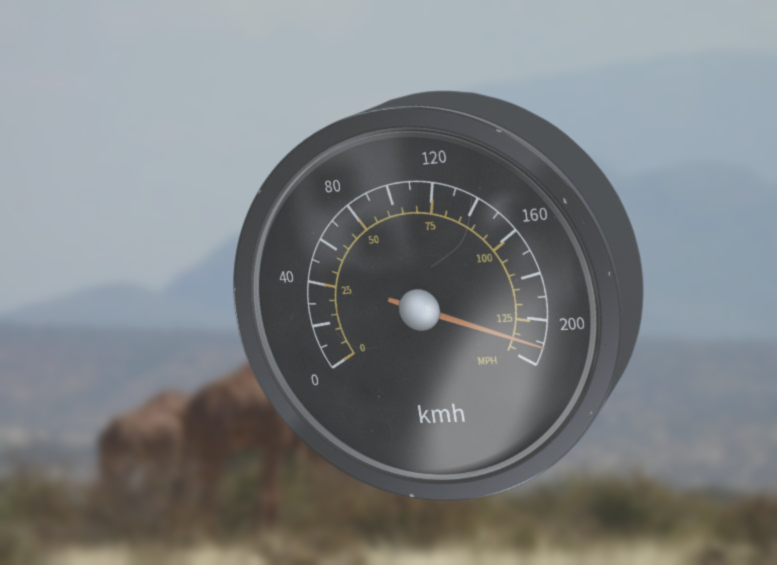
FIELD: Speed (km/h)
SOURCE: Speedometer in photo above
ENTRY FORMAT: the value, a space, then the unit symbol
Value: 210 km/h
